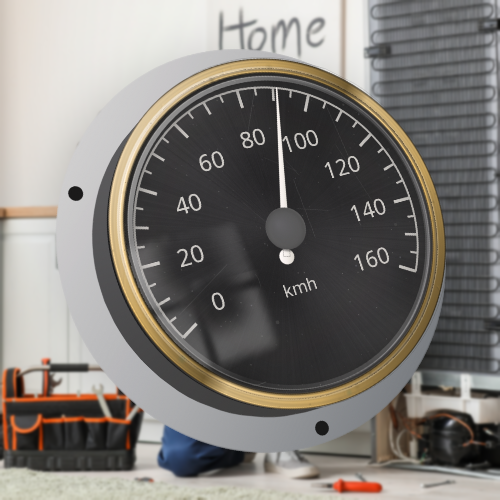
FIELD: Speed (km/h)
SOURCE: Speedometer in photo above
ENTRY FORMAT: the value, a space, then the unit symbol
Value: 90 km/h
